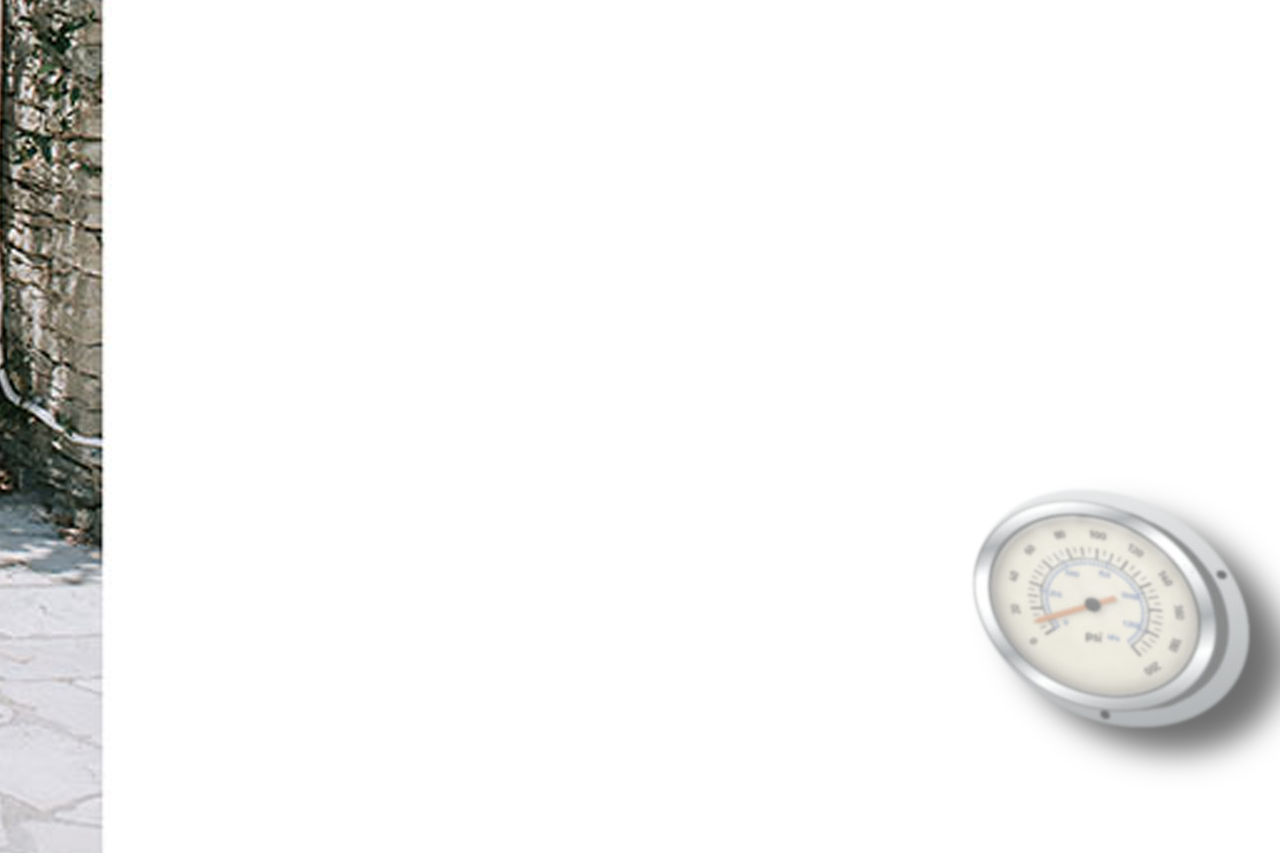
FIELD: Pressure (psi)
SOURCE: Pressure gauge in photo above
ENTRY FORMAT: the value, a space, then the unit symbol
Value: 10 psi
